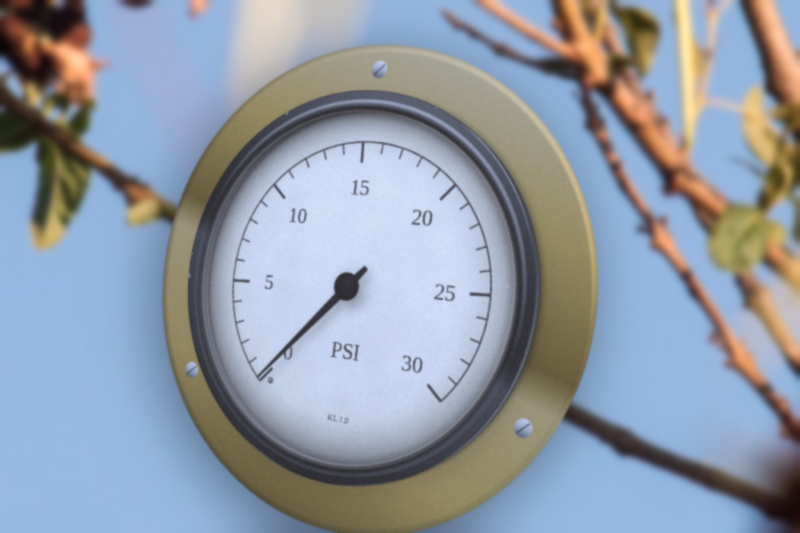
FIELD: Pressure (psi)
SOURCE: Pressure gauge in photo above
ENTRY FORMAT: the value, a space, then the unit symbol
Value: 0 psi
